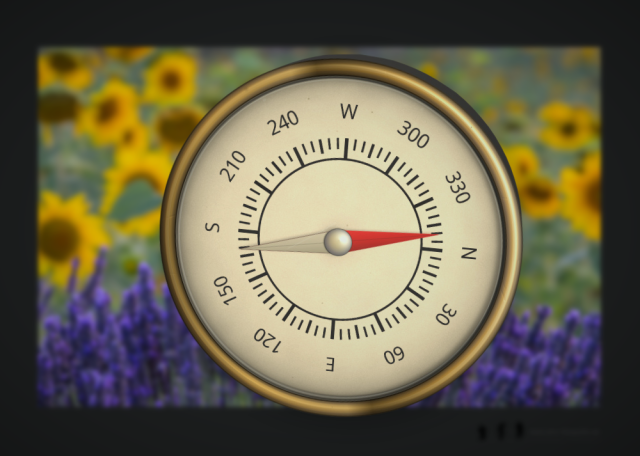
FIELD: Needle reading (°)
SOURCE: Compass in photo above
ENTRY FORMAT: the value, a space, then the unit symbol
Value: 350 °
